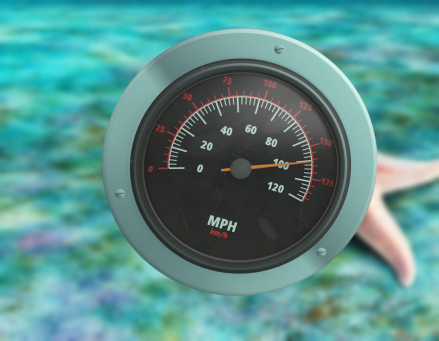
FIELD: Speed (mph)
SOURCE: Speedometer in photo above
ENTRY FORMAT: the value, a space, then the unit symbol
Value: 100 mph
